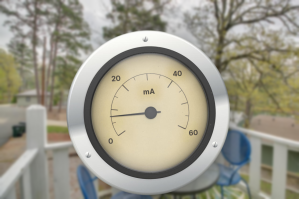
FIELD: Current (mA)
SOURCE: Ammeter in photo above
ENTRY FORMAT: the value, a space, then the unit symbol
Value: 7.5 mA
